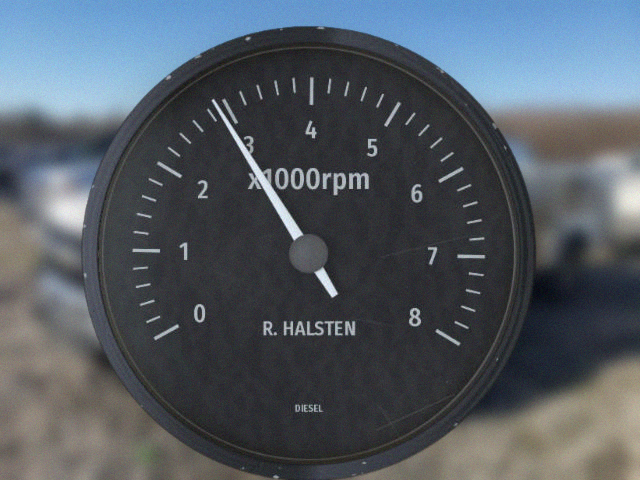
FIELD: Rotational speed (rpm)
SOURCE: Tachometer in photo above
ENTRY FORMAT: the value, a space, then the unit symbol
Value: 2900 rpm
